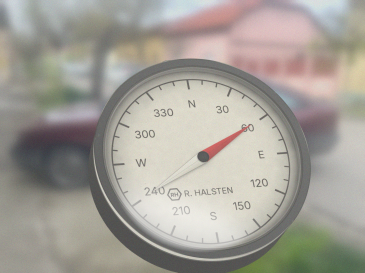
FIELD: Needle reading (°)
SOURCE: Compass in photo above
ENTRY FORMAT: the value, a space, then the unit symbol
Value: 60 °
